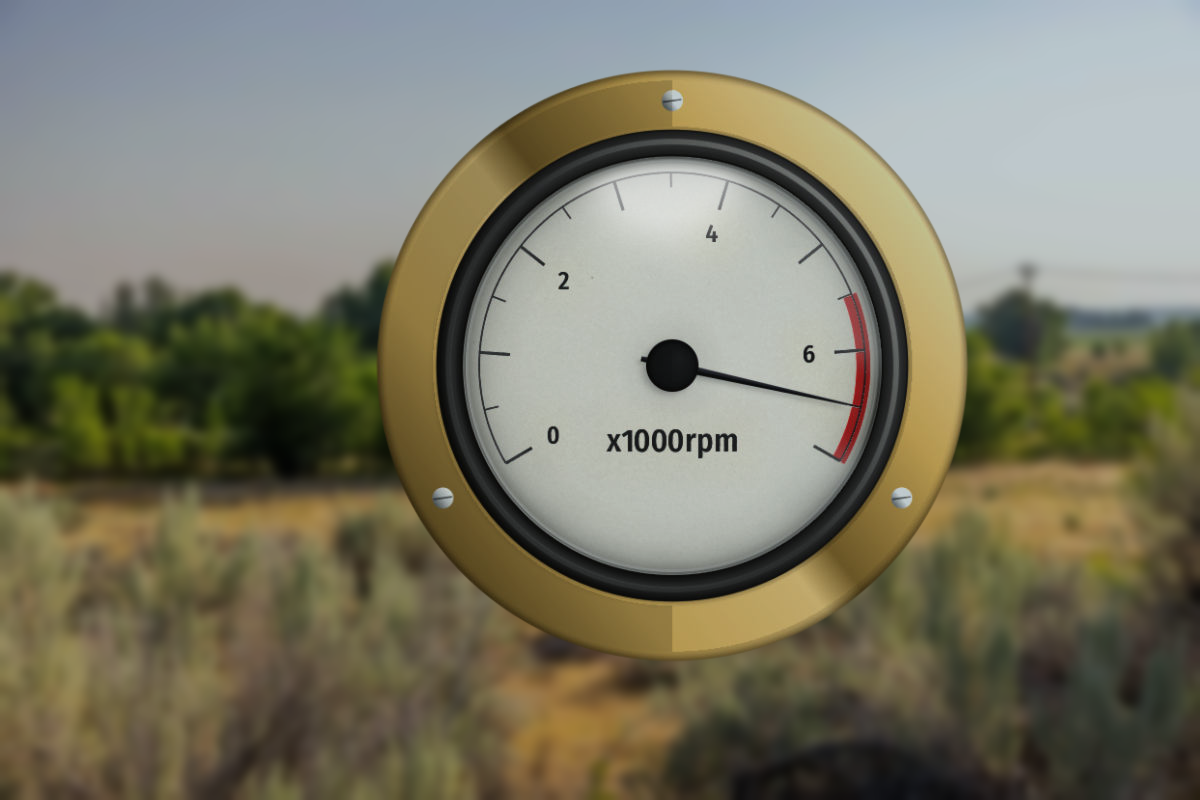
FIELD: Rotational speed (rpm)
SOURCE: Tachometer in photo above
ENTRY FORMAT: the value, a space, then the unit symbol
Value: 6500 rpm
